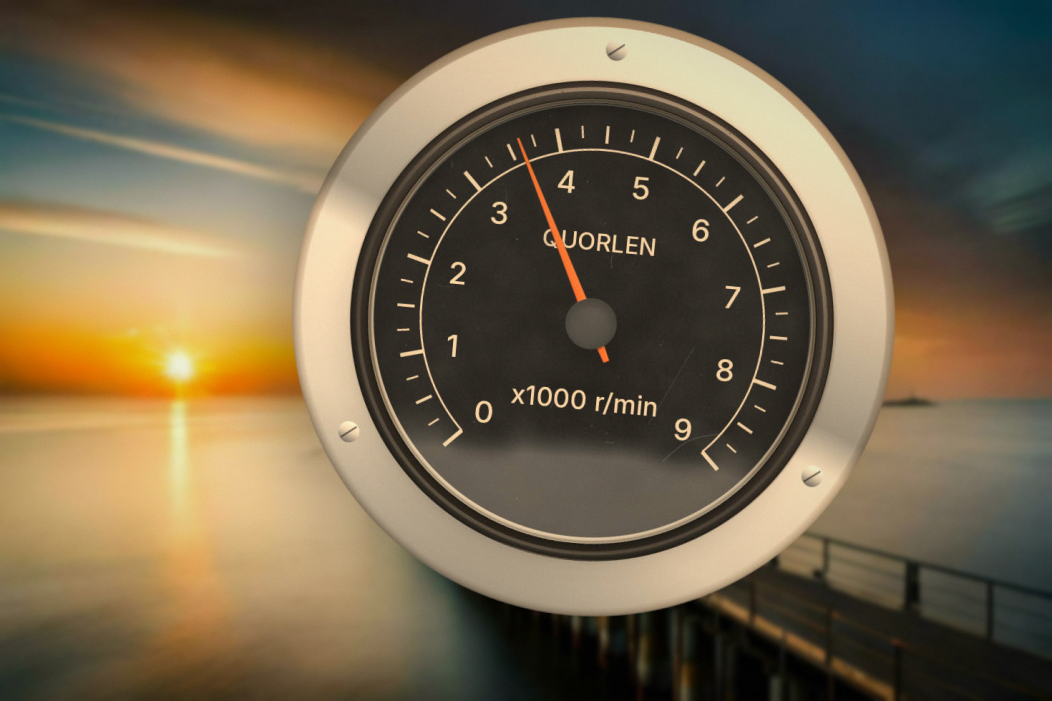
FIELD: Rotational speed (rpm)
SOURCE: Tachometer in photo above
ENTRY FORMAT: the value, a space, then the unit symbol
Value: 3625 rpm
